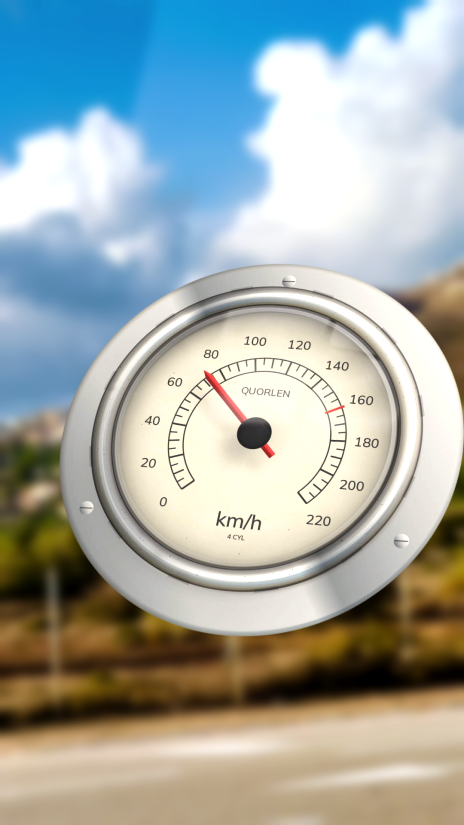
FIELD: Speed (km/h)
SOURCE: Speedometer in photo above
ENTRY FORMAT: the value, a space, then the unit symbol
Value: 72.5 km/h
